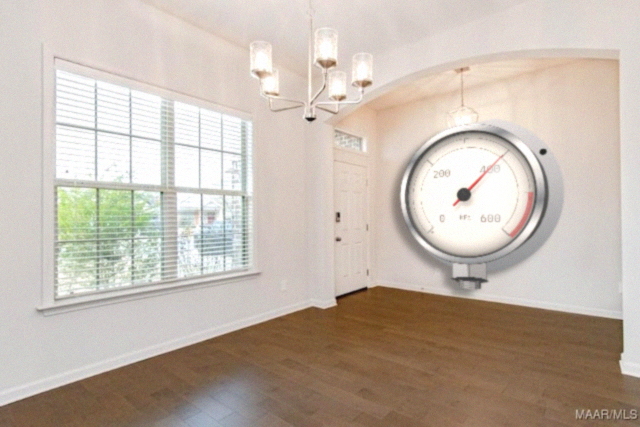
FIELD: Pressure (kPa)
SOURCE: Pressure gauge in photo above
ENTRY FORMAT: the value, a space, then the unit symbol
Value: 400 kPa
